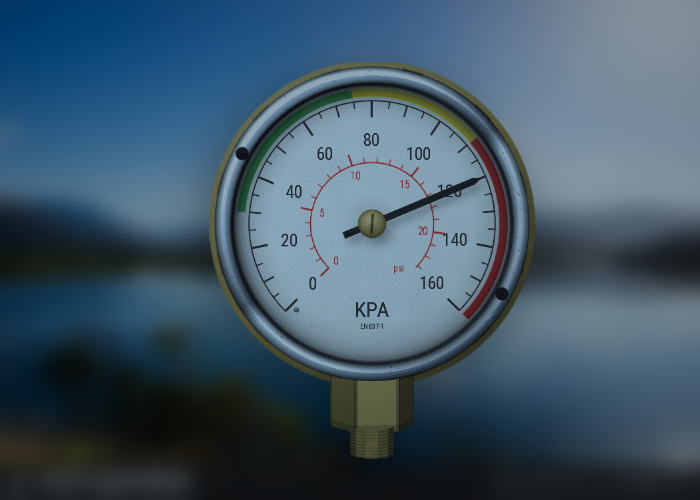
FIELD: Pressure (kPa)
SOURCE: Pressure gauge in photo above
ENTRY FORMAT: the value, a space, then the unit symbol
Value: 120 kPa
